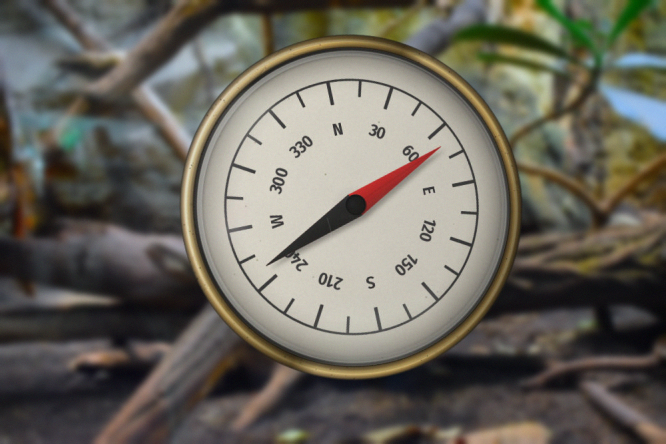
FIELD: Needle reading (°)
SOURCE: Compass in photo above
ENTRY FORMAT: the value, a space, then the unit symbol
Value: 67.5 °
